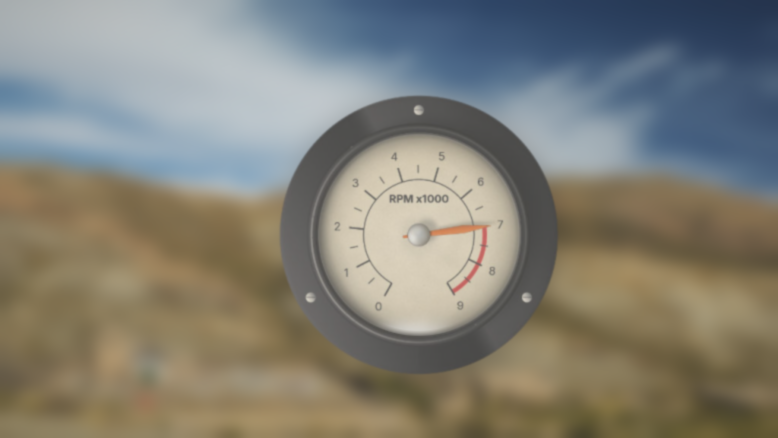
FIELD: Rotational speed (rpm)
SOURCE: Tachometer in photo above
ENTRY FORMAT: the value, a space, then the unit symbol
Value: 7000 rpm
